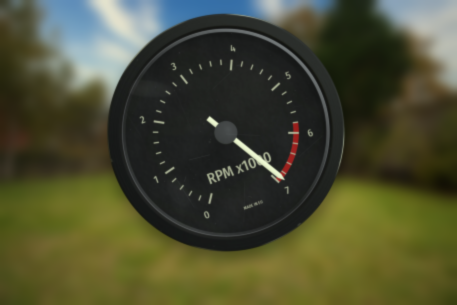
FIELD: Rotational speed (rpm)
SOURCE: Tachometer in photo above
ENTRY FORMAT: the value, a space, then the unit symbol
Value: 6900 rpm
